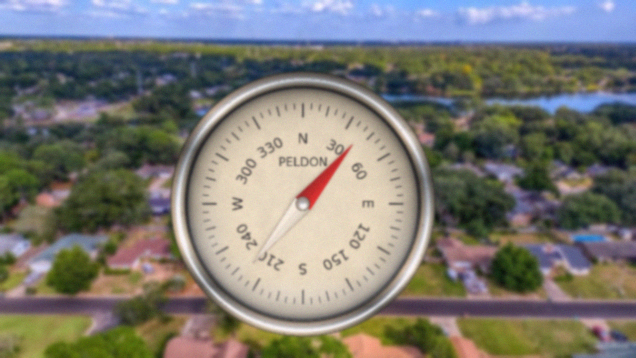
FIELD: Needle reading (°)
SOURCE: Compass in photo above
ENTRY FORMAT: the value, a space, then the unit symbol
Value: 40 °
